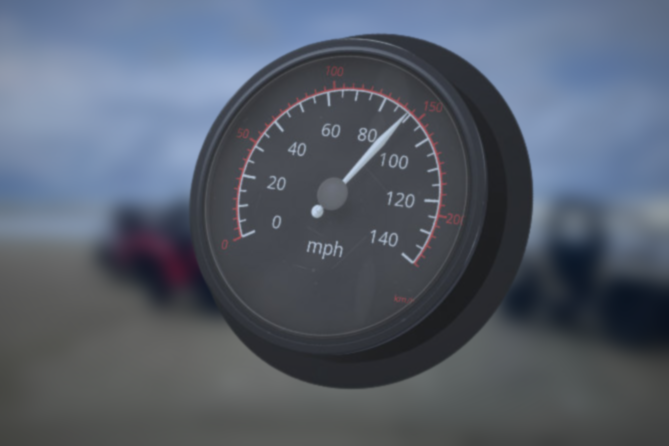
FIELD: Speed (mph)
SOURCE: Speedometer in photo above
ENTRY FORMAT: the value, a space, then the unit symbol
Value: 90 mph
